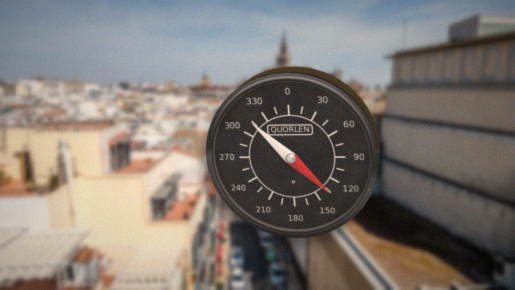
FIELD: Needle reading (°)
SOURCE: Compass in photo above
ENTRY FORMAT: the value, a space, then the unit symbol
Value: 135 °
